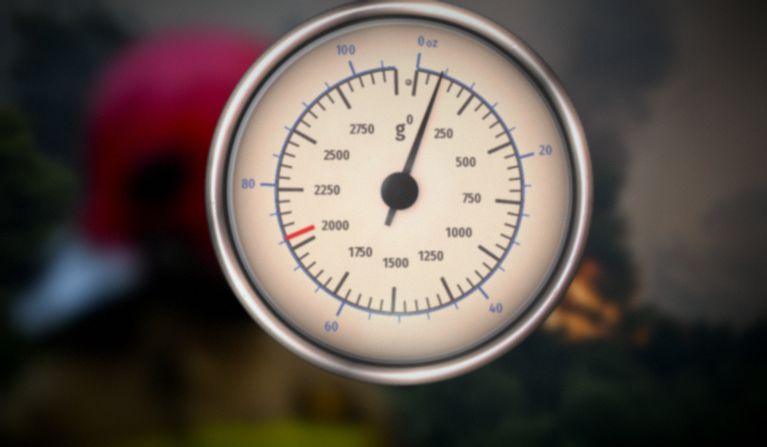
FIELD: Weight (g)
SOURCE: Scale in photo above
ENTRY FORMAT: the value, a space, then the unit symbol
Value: 100 g
